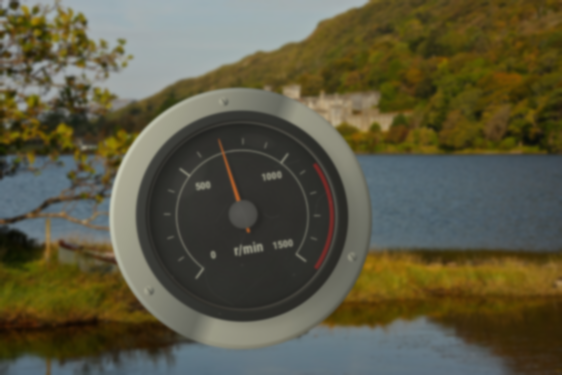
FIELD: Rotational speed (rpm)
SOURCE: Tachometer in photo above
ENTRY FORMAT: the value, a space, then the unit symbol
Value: 700 rpm
